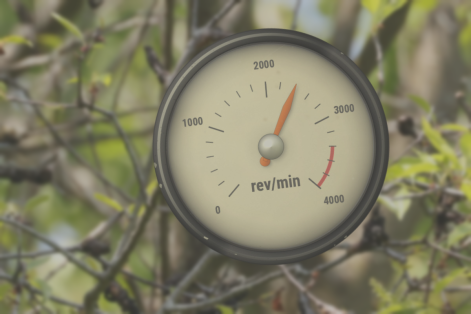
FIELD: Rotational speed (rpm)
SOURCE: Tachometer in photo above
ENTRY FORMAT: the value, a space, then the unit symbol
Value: 2400 rpm
